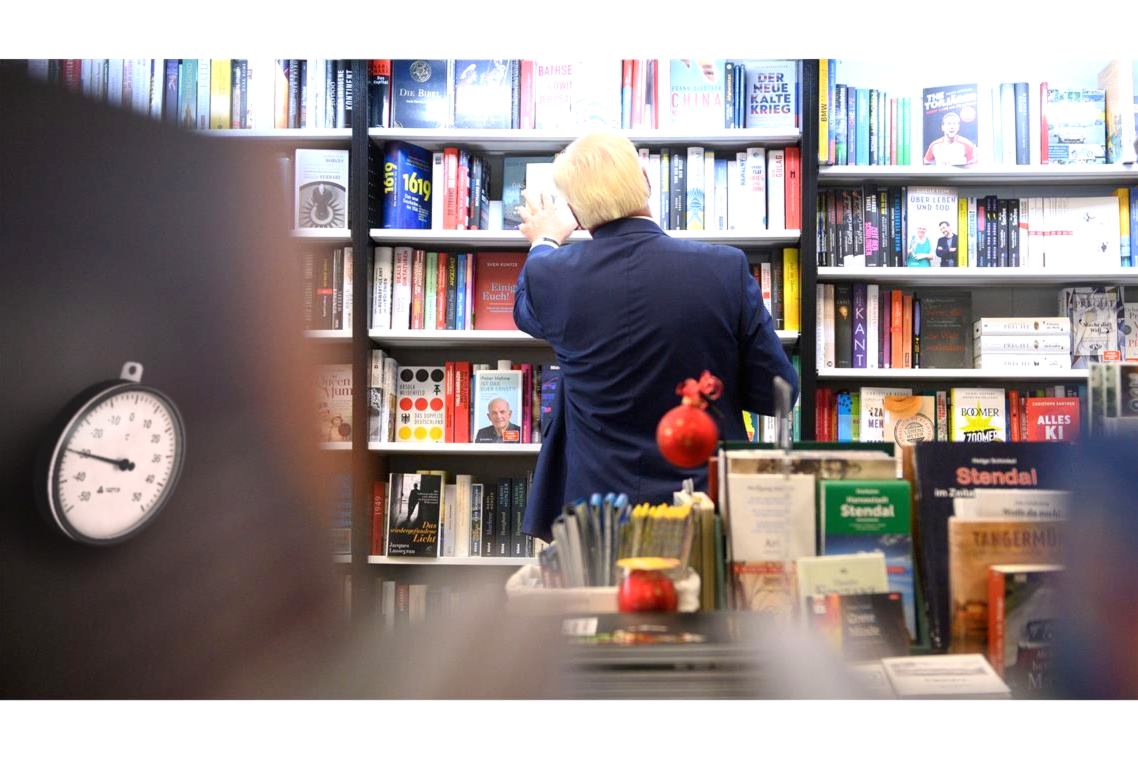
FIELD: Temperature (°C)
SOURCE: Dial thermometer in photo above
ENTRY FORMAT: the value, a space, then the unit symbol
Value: -30 °C
